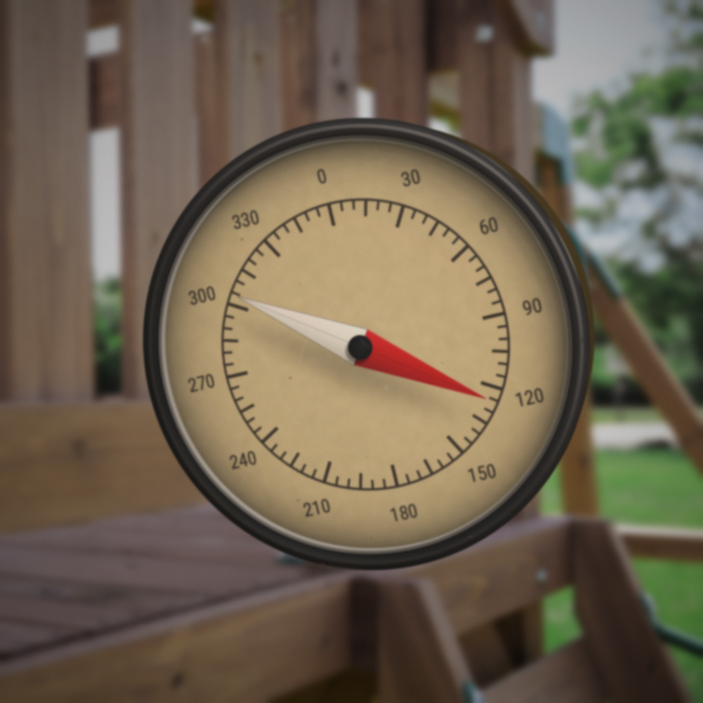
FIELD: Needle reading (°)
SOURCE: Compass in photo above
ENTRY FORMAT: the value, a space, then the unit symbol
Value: 125 °
